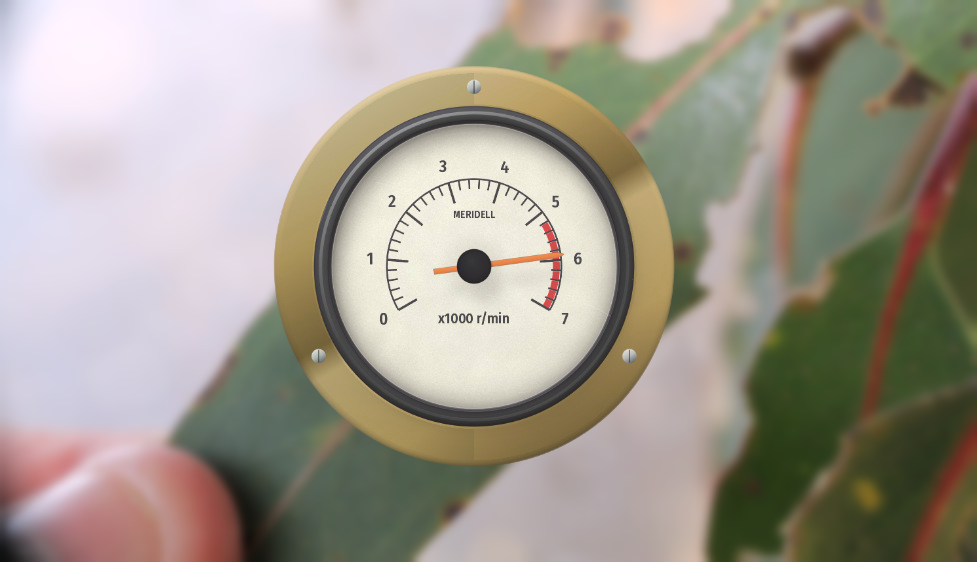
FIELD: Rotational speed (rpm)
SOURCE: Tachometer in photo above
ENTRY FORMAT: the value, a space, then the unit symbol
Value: 5900 rpm
